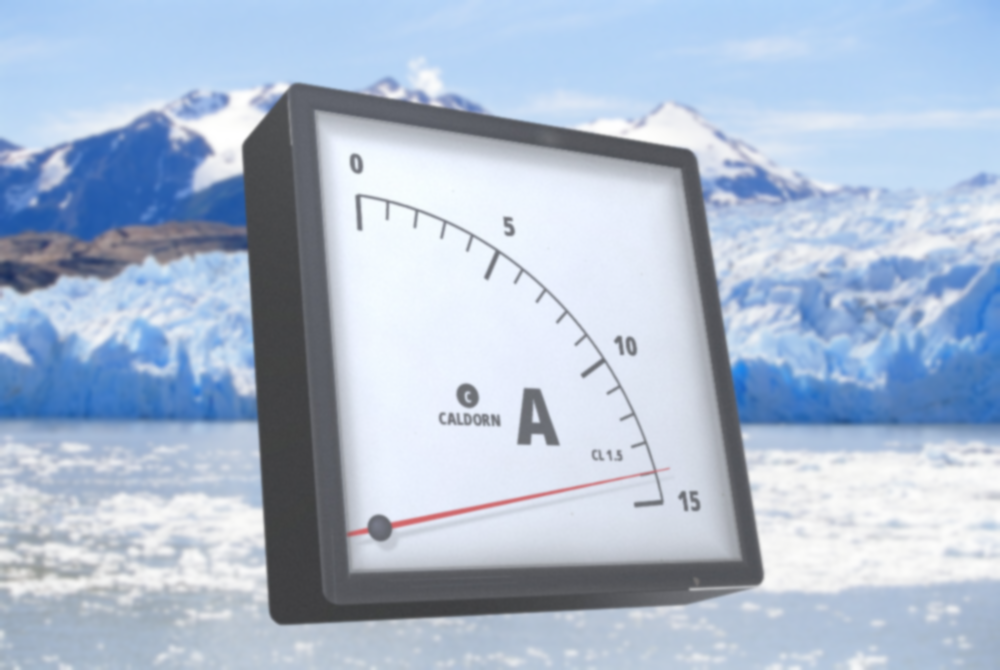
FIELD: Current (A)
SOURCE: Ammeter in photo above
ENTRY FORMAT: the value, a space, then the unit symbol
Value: 14 A
